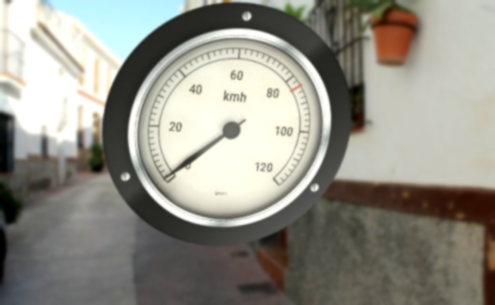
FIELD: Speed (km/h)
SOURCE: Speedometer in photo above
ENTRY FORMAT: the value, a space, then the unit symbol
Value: 2 km/h
